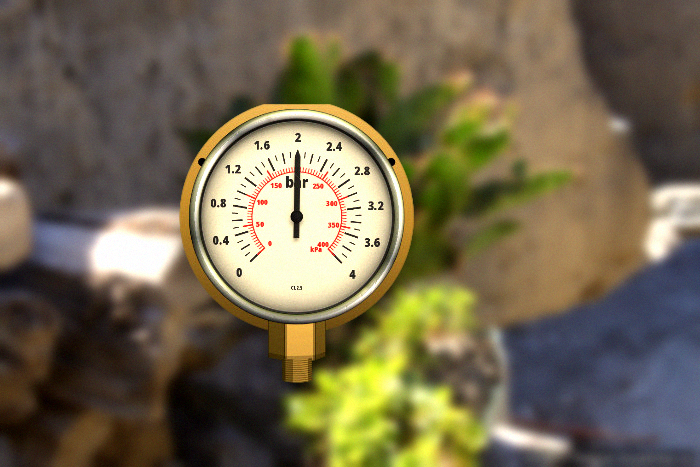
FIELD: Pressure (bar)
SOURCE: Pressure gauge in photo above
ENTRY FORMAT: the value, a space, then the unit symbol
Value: 2 bar
